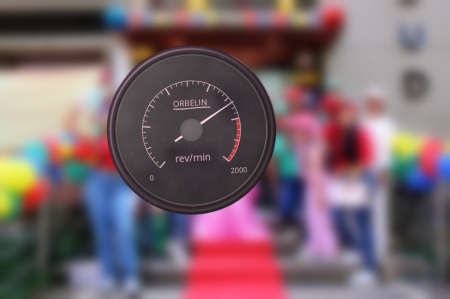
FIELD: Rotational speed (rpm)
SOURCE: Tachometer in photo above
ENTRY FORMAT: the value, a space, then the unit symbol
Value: 1450 rpm
